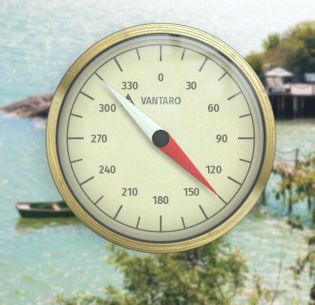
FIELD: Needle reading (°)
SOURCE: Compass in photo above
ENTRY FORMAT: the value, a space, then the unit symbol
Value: 135 °
